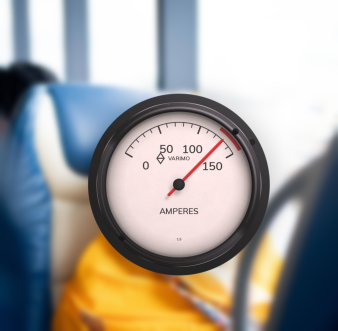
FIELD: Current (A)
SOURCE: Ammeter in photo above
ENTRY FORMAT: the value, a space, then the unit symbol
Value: 130 A
